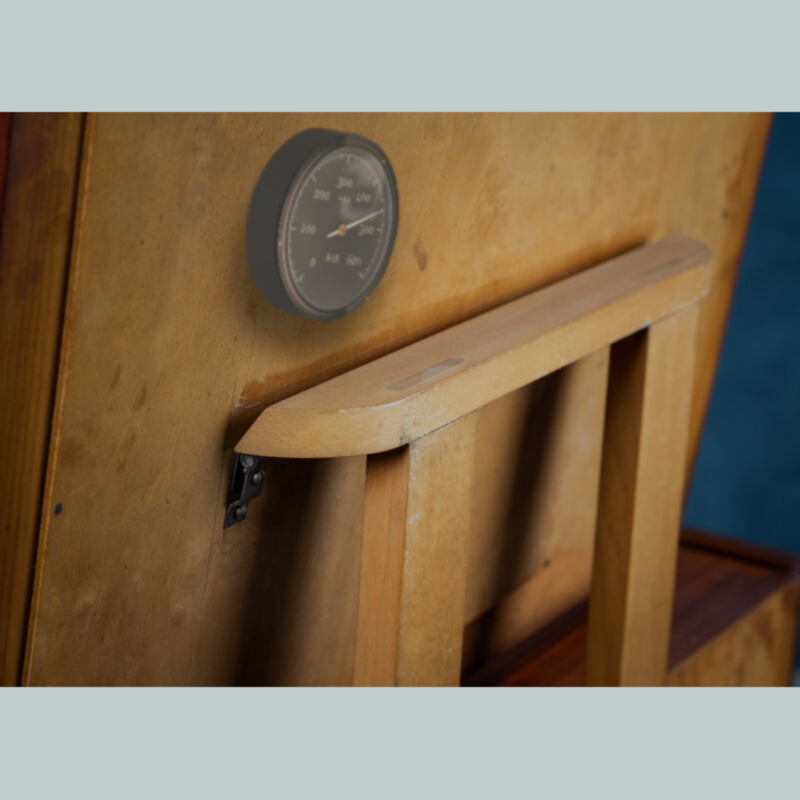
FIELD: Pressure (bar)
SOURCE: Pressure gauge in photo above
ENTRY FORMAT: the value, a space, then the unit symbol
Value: 460 bar
